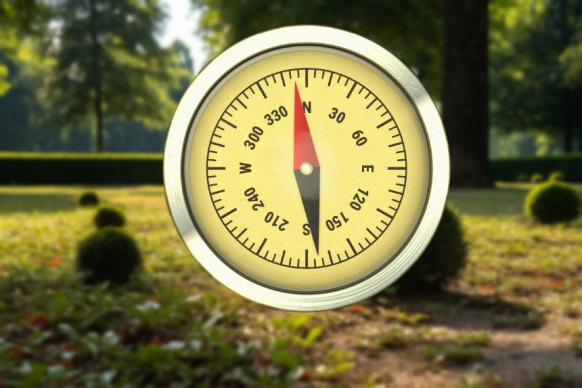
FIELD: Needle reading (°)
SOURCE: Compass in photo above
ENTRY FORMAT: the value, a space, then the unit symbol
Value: 352.5 °
